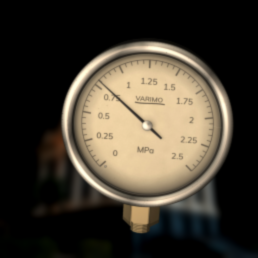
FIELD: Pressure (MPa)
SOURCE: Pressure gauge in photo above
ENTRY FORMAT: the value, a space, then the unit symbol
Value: 0.8 MPa
